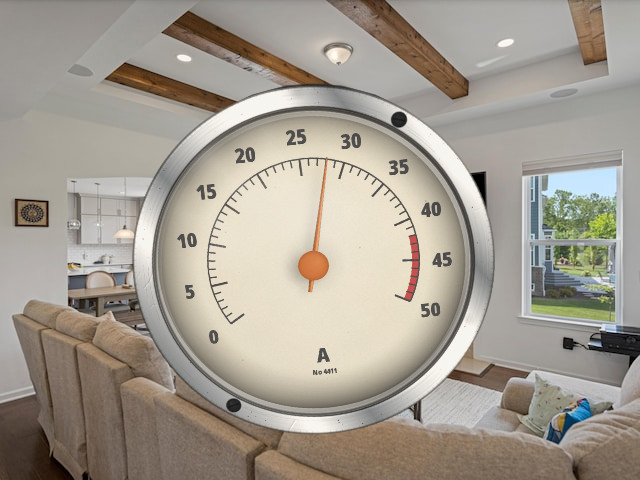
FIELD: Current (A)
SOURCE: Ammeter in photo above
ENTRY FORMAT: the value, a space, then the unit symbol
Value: 28 A
